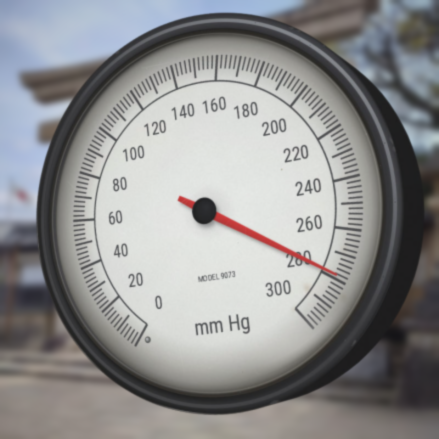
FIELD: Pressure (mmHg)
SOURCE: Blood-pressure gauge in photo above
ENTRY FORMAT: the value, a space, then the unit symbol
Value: 278 mmHg
